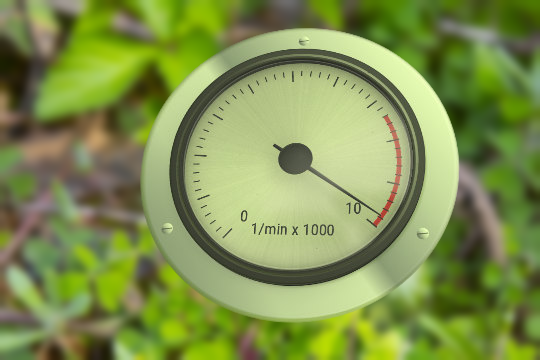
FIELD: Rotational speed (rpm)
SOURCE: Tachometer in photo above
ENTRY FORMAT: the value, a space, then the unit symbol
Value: 9800 rpm
